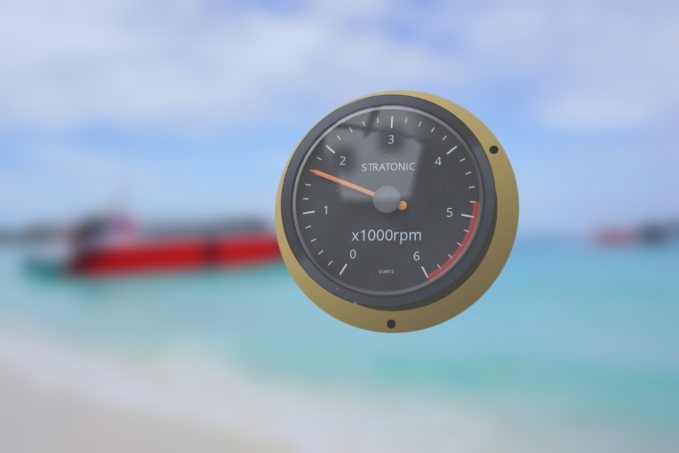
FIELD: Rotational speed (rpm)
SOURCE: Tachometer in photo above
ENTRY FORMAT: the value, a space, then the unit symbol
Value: 1600 rpm
